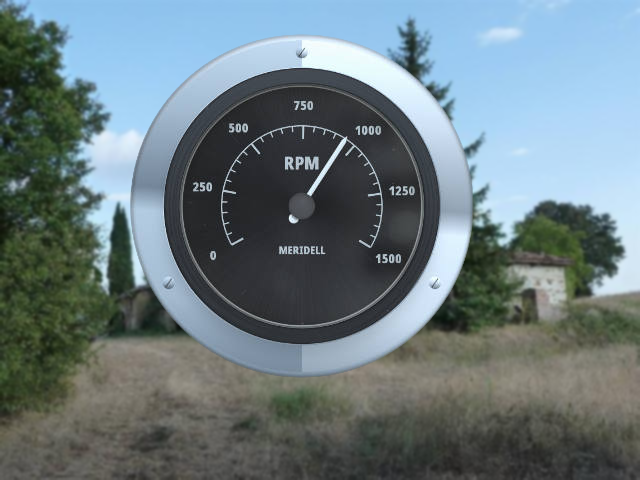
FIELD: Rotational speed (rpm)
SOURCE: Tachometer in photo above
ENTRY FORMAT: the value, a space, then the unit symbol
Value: 950 rpm
